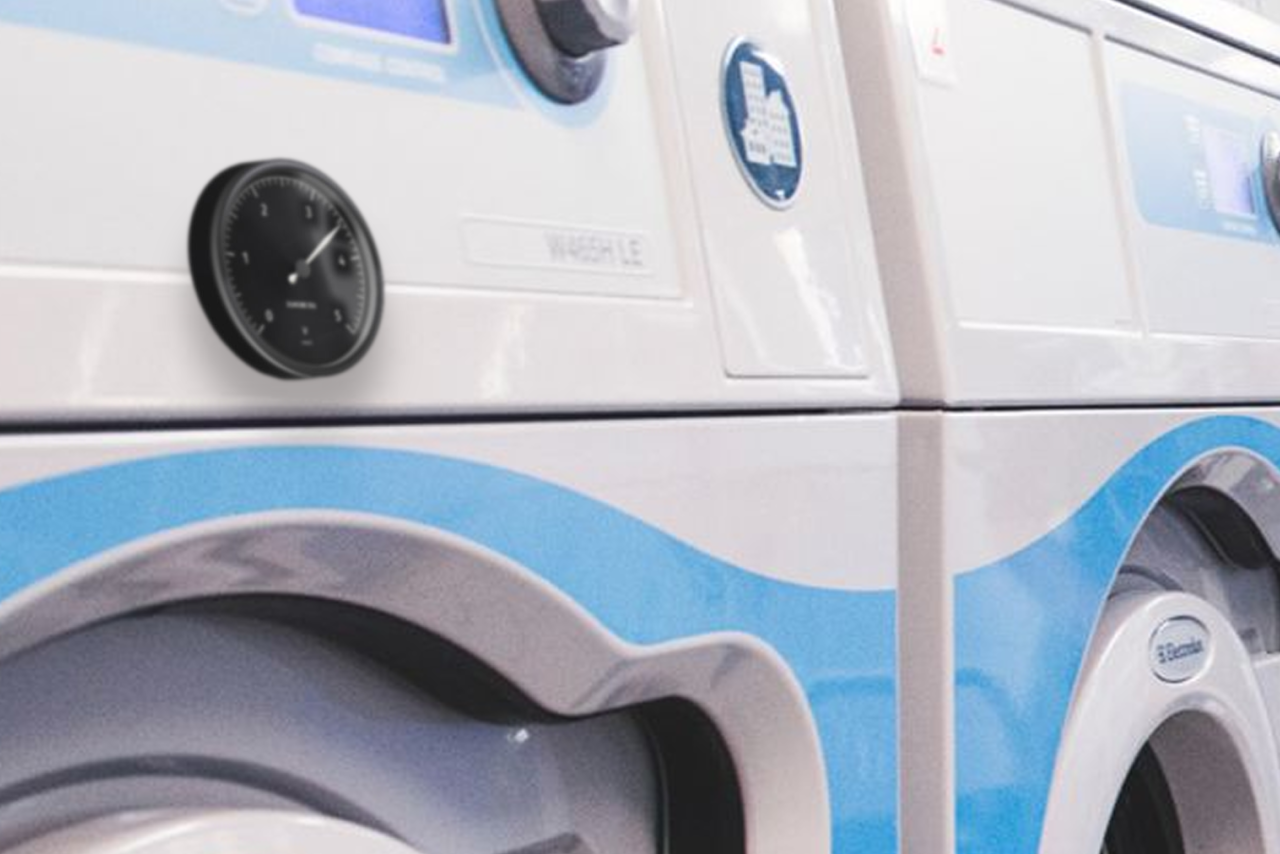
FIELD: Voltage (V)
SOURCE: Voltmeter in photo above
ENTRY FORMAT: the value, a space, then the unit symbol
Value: 3.5 V
